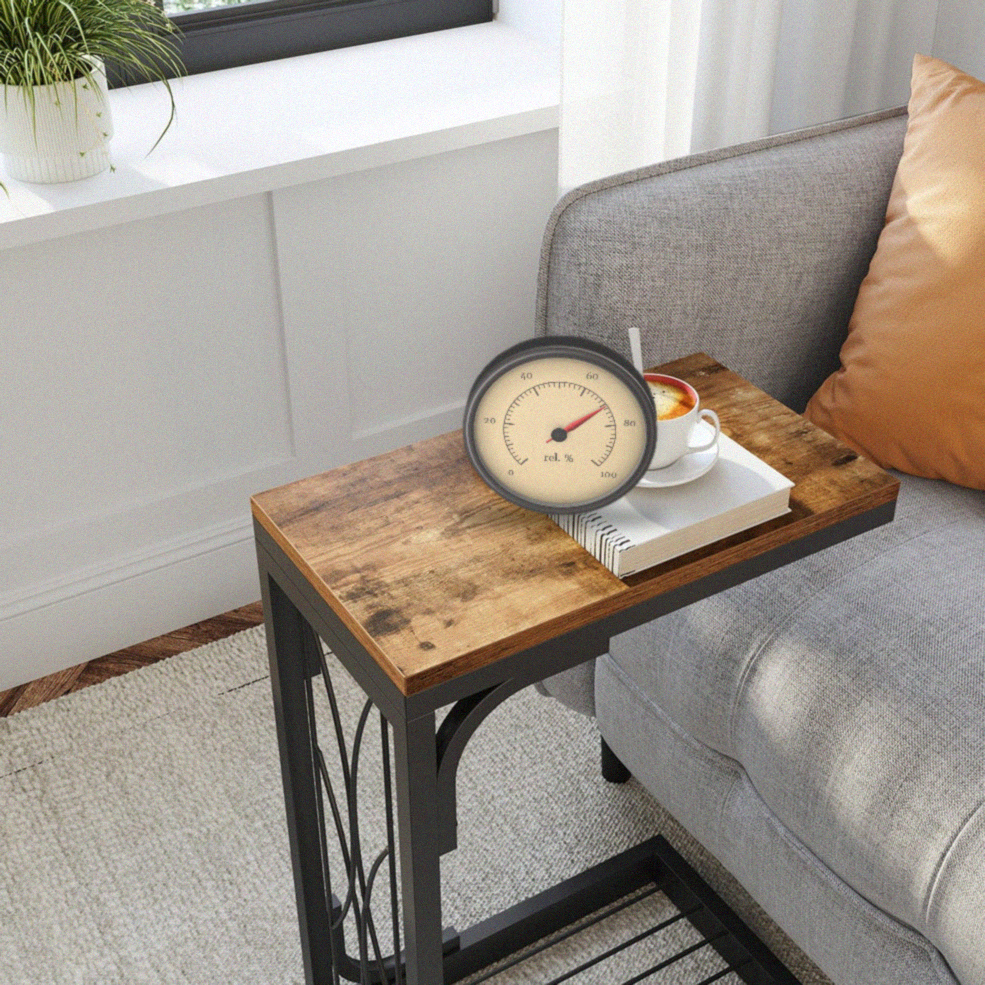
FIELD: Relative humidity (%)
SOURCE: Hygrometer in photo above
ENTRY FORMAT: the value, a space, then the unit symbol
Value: 70 %
